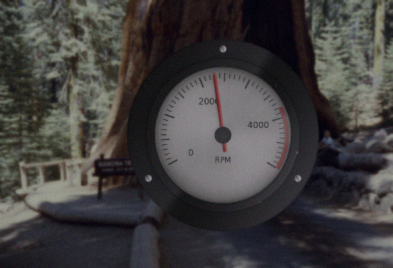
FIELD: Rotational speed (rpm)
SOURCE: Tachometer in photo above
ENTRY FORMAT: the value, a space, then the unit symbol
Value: 2300 rpm
